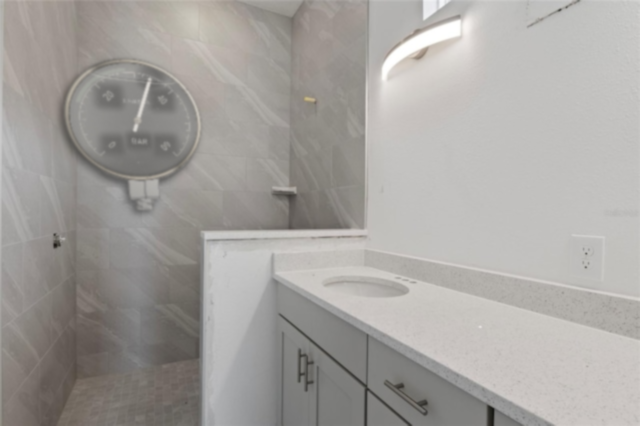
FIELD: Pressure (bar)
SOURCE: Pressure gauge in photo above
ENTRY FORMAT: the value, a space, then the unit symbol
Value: 34 bar
